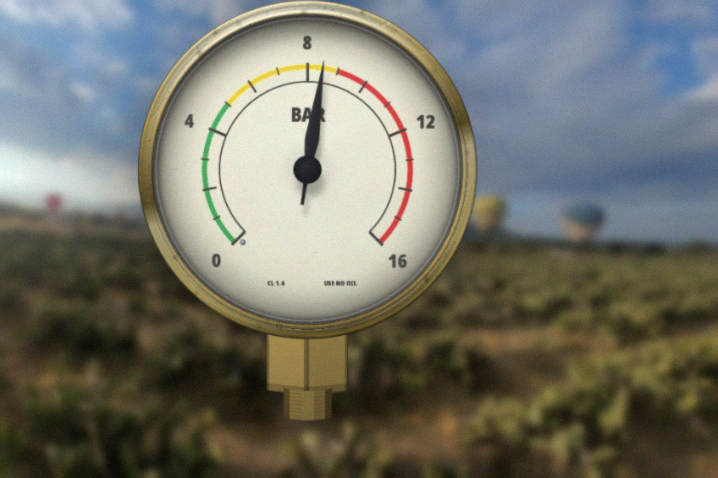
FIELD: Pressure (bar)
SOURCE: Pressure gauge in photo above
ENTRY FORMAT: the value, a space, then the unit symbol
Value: 8.5 bar
